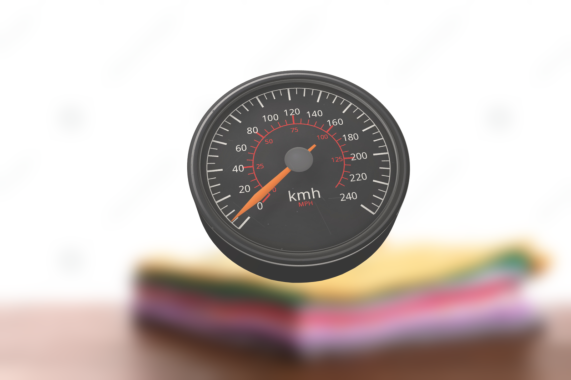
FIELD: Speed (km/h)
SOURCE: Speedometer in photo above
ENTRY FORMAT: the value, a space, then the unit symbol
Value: 5 km/h
